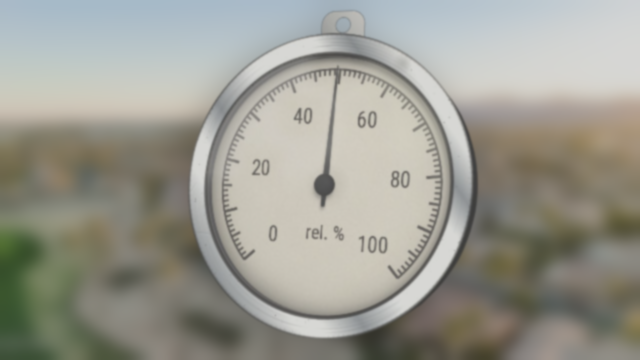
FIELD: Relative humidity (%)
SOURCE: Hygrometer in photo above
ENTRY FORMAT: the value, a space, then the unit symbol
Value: 50 %
